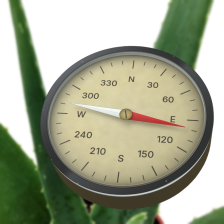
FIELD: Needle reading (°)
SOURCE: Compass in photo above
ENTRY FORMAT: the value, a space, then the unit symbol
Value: 100 °
